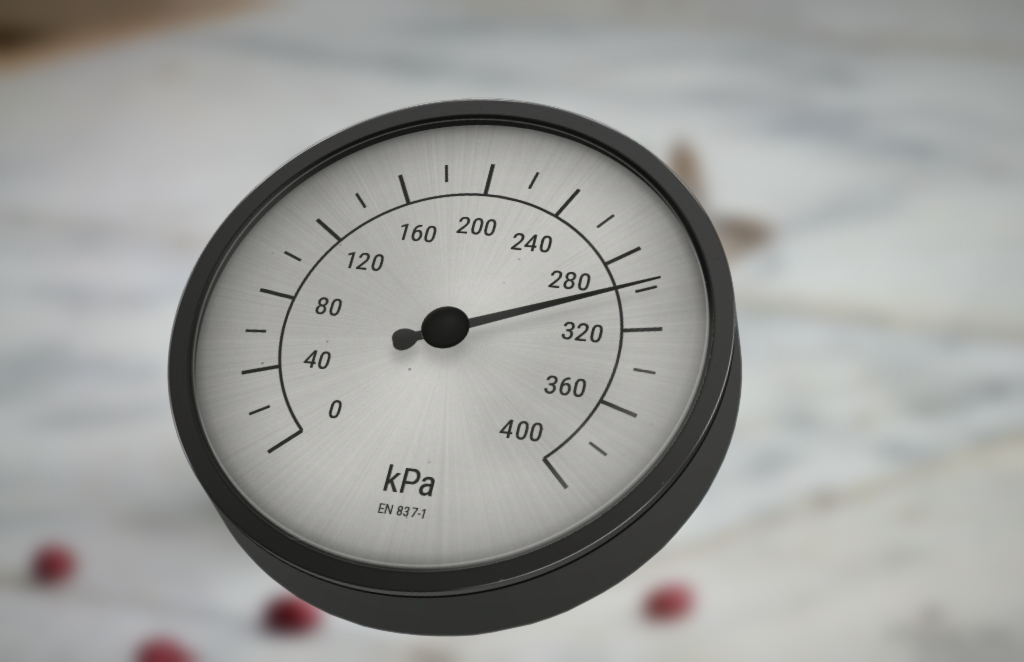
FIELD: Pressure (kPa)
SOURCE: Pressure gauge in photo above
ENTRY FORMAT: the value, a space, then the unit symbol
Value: 300 kPa
